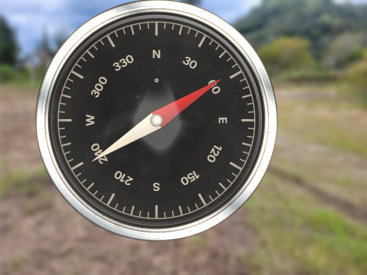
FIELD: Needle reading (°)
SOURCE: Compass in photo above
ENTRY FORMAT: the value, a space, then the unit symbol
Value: 57.5 °
